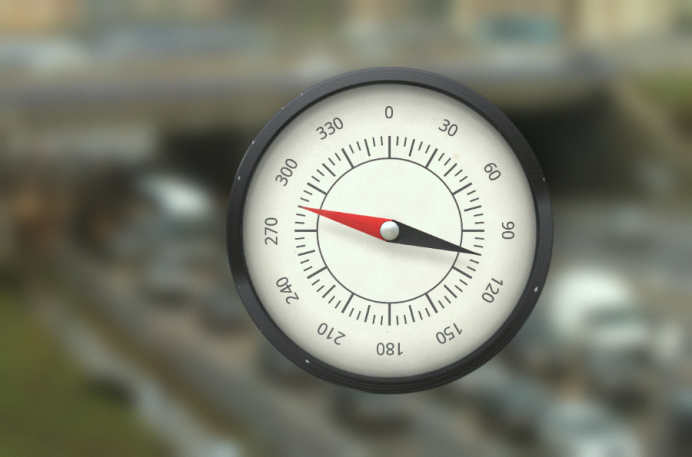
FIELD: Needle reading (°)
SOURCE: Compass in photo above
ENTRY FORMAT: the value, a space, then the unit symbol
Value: 285 °
